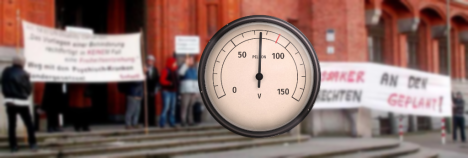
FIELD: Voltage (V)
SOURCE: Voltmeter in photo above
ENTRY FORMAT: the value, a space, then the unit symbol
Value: 75 V
